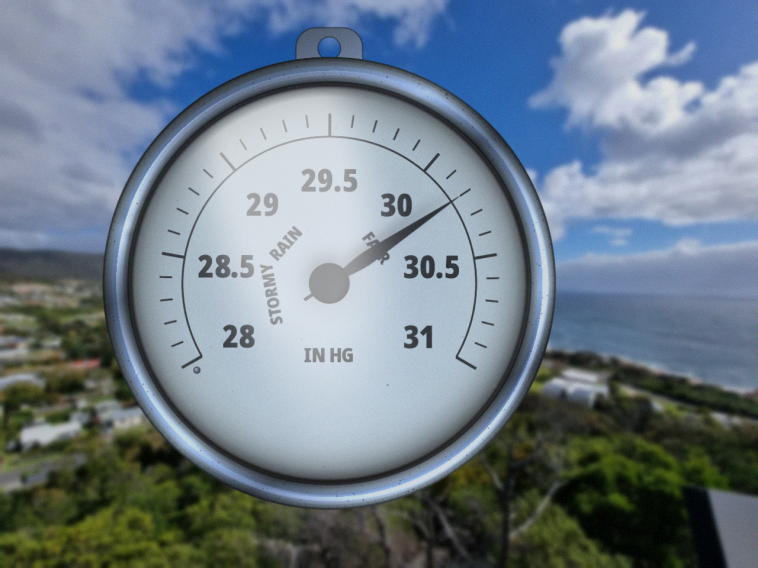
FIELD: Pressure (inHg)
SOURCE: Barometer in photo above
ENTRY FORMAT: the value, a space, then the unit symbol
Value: 30.2 inHg
